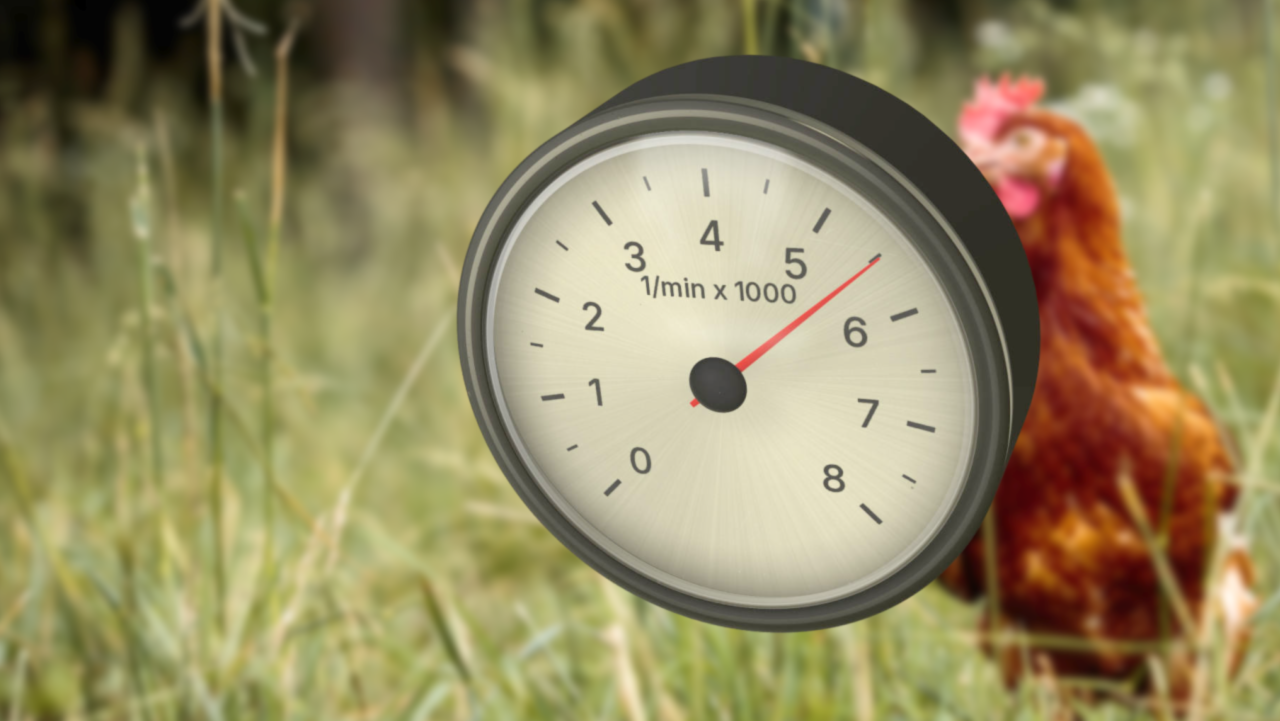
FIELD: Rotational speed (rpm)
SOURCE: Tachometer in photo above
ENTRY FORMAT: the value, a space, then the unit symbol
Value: 5500 rpm
